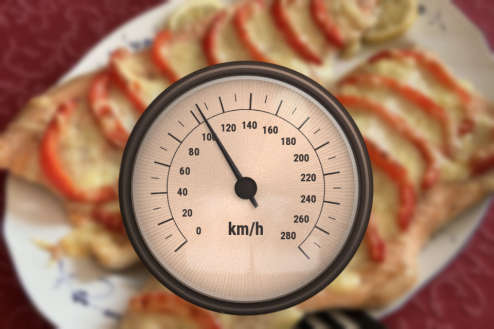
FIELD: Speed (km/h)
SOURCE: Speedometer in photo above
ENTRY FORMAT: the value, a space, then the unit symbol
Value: 105 km/h
